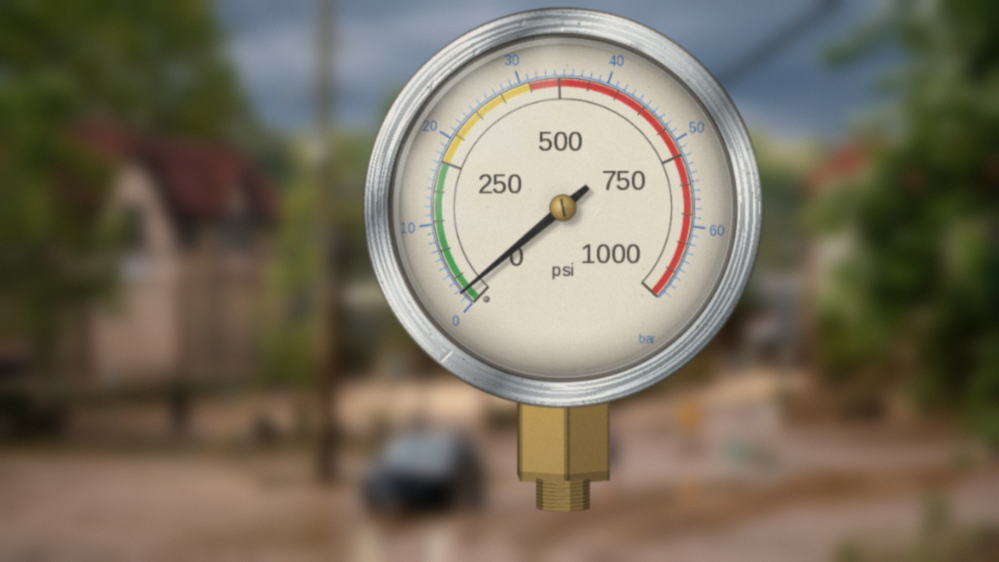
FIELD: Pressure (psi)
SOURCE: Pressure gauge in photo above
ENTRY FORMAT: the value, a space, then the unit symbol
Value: 25 psi
